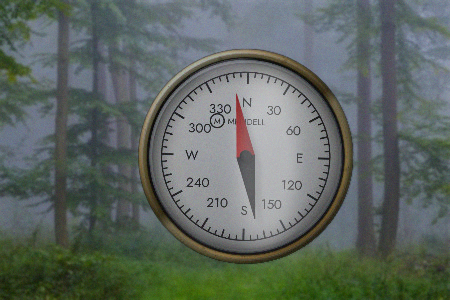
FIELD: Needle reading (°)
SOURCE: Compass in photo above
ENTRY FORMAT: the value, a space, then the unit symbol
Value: 350 °
